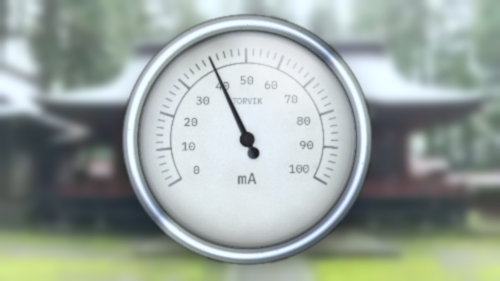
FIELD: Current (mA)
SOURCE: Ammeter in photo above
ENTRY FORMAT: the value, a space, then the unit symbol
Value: 40 mA
